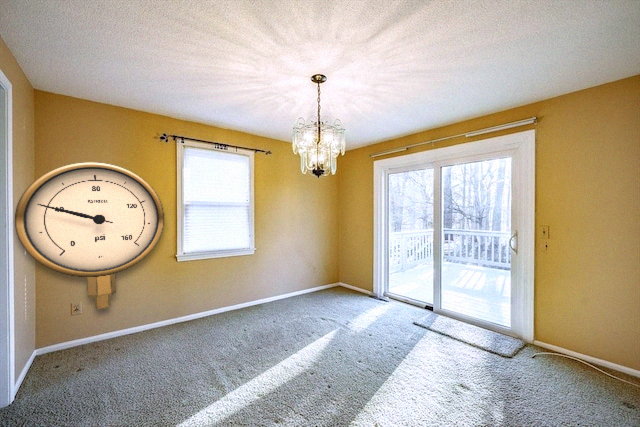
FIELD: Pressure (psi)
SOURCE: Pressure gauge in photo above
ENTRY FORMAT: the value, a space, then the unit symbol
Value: 40 psi
